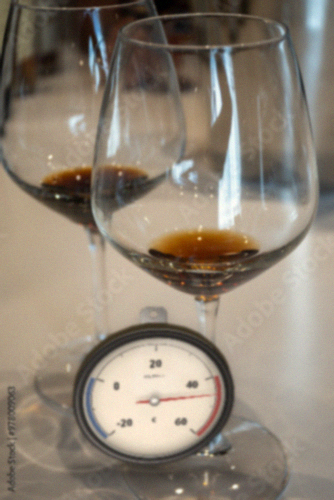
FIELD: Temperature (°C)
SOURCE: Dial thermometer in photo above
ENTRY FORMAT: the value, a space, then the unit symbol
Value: 45 °C
